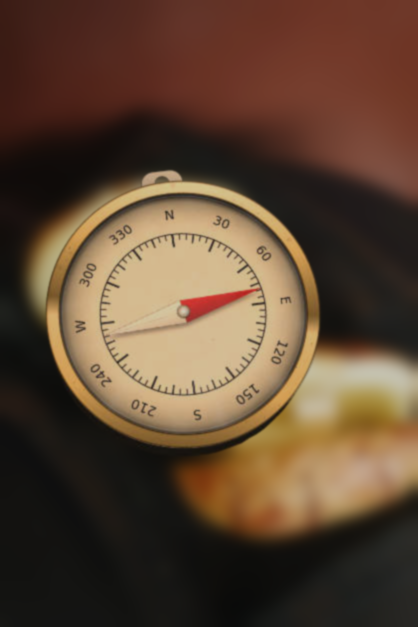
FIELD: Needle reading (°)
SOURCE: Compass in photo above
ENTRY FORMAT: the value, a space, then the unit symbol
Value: 80 °
